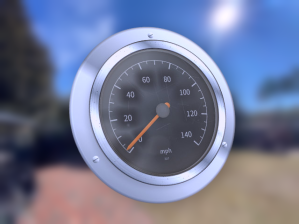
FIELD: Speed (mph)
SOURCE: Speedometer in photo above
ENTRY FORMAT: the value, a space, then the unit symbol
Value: 2.5 mph
